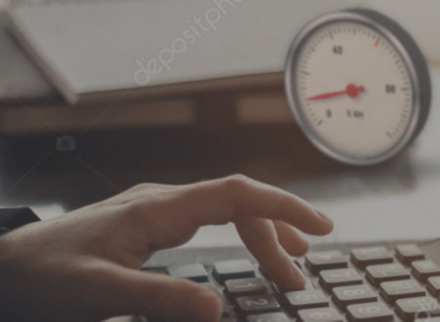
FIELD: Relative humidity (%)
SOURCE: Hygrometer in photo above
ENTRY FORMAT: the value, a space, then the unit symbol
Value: 10 %
